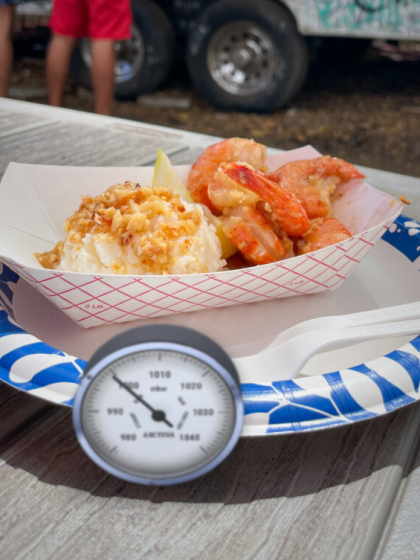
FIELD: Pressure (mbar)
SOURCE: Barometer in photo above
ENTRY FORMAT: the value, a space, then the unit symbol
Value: 1000 mbar
